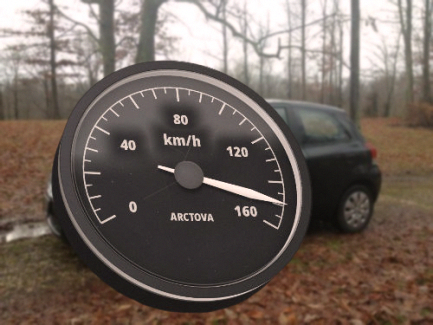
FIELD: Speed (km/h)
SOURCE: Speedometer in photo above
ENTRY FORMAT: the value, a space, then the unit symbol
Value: 150 km/h
